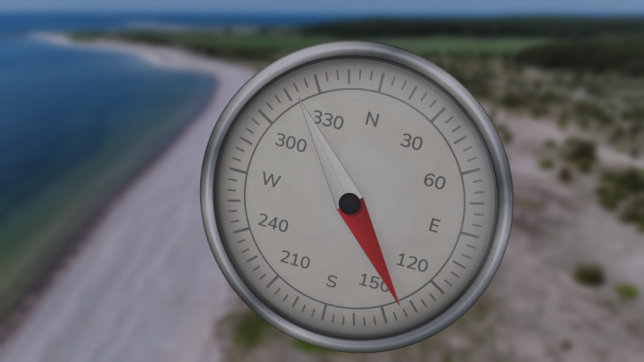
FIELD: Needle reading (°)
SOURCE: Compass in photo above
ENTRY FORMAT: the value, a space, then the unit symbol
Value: 140 °
